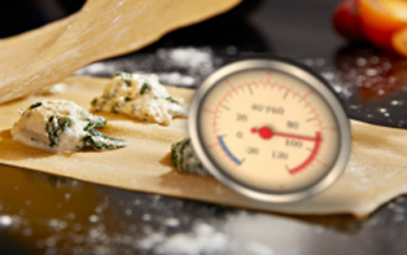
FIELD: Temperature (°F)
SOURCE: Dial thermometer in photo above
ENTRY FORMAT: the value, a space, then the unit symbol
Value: 92 °F
